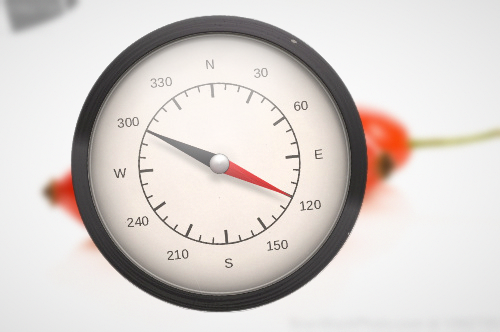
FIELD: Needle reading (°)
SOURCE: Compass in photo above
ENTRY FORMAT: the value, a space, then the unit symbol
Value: 120 °
